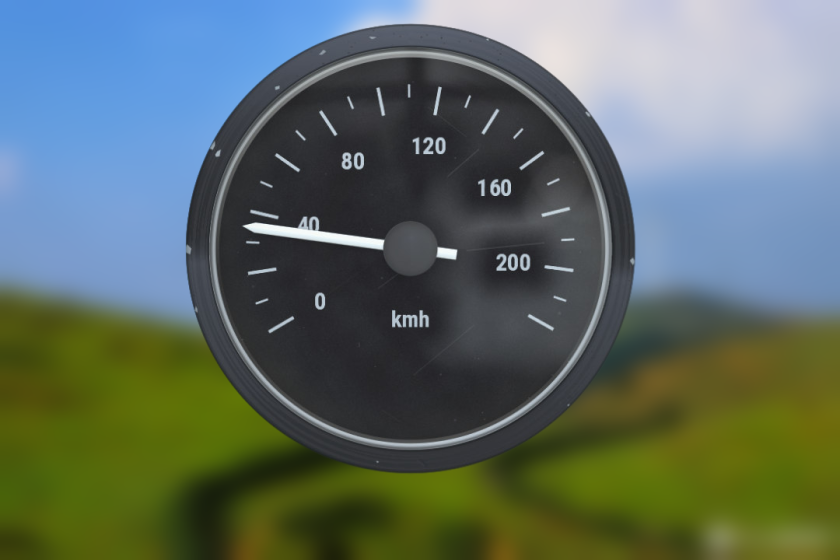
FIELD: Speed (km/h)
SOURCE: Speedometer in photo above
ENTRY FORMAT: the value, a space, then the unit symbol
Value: 35 km/h
